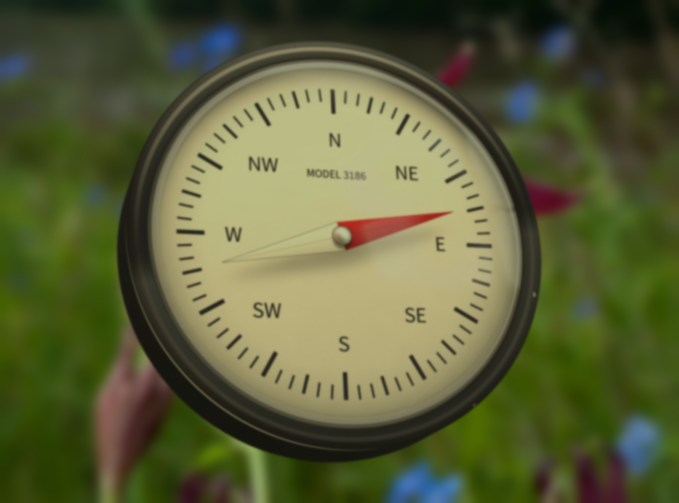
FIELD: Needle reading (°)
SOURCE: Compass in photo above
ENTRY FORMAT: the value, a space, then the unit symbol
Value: 75 °
